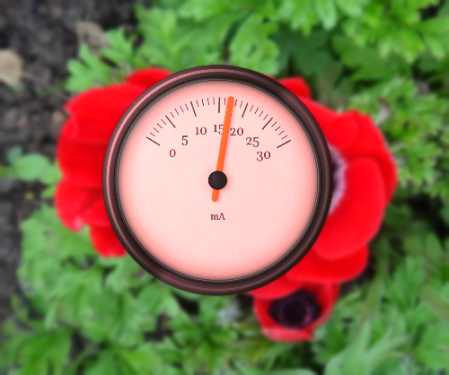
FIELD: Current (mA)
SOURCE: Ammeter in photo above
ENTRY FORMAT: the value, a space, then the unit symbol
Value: 17 mA
